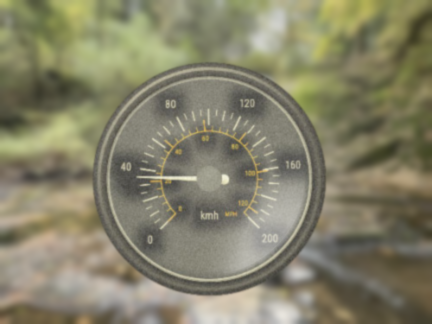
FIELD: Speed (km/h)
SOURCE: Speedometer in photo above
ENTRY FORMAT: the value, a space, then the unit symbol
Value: 35 km/h
